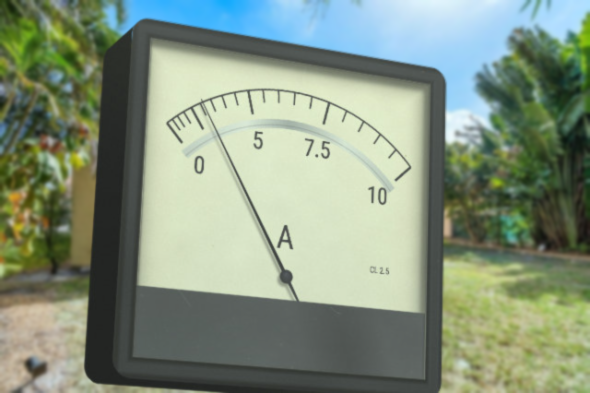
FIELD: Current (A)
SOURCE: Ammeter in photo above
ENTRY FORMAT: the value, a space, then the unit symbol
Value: 3 A
